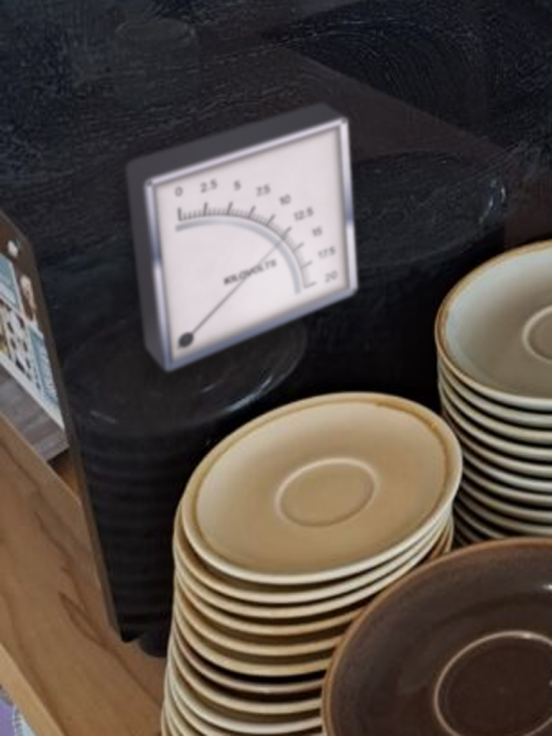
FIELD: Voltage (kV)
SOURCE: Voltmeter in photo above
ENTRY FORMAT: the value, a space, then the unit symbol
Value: 12.5 kV
